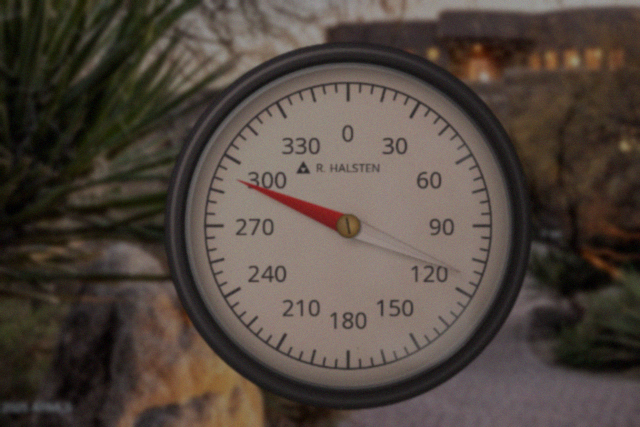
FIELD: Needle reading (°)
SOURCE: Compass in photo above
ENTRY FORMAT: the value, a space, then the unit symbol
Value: 292.5 °
